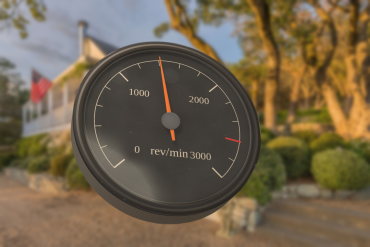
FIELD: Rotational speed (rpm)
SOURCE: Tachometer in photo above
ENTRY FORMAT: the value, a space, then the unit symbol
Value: 1400 rpm
